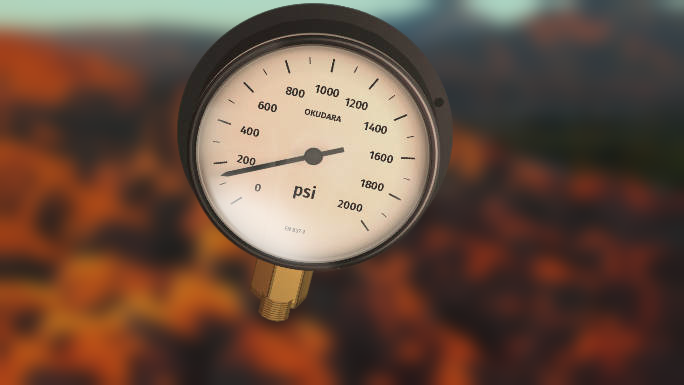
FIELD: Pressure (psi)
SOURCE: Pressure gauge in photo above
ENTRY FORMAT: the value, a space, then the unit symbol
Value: 150 psi
